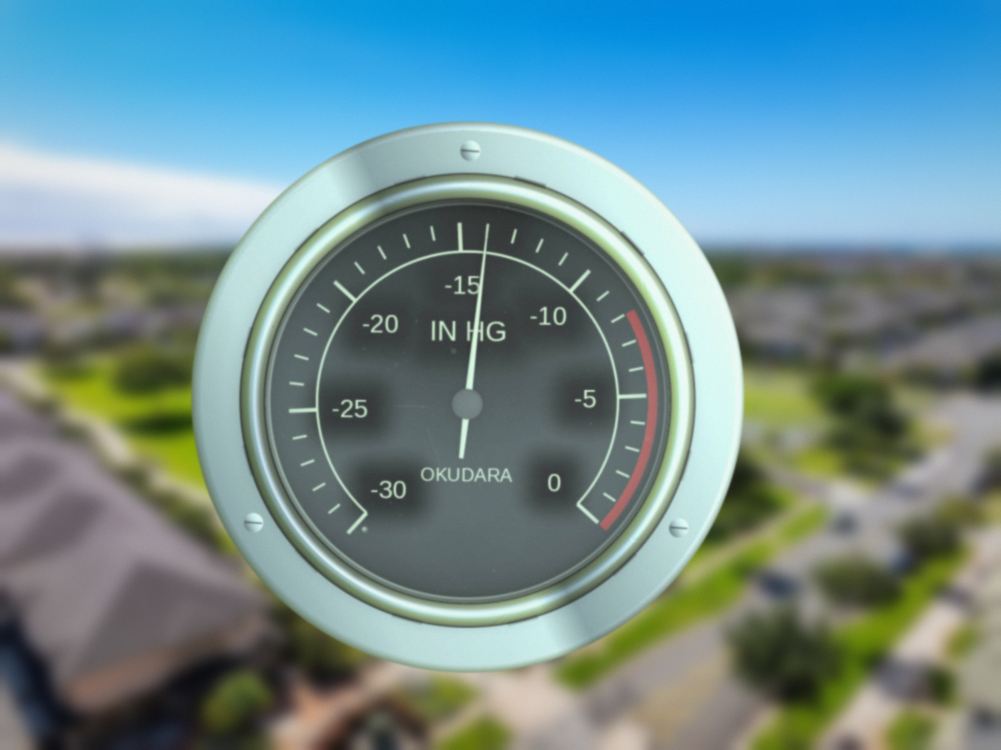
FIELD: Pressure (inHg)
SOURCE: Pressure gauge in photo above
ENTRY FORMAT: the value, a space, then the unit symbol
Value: -14 inHg
